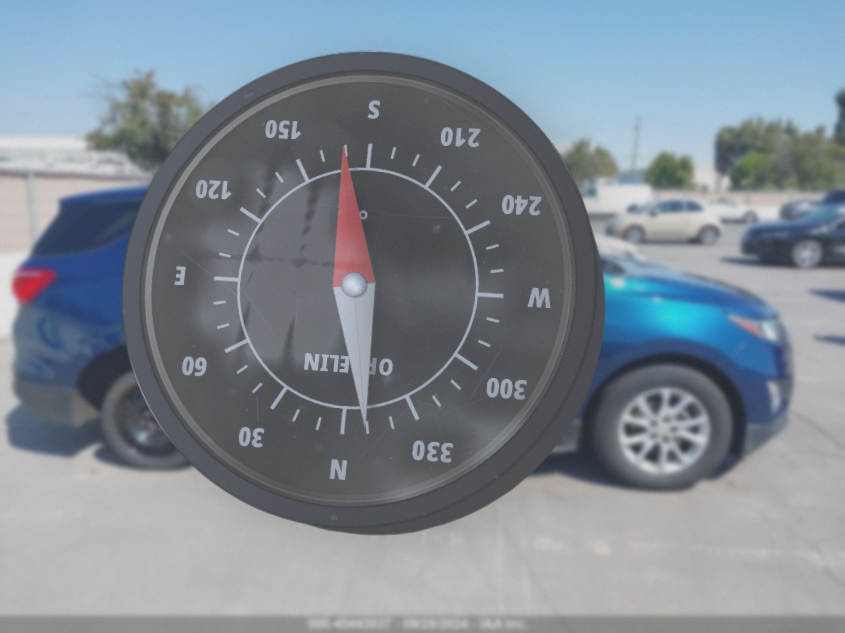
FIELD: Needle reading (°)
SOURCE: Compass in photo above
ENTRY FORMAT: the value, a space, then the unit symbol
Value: 170 °
